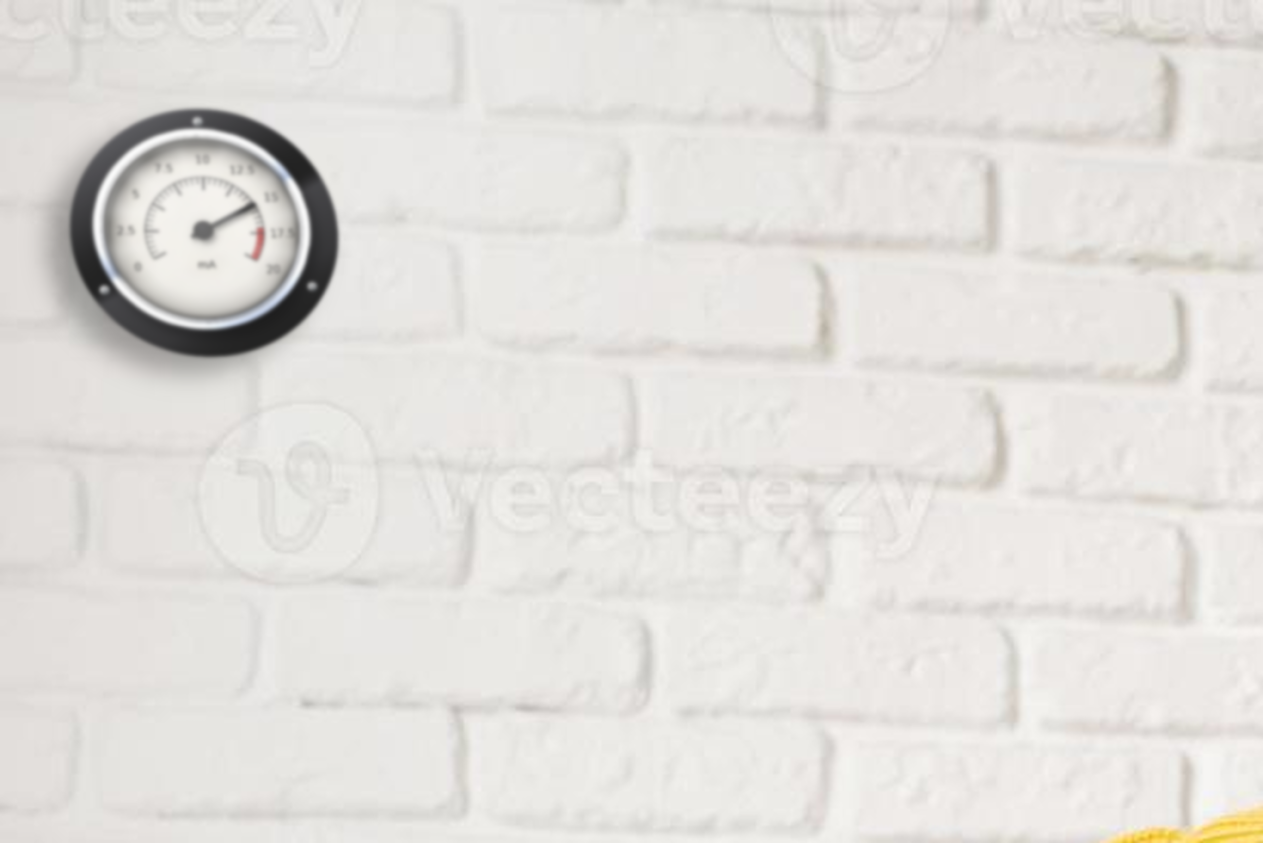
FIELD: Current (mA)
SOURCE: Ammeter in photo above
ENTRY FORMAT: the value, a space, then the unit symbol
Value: 15 mA
